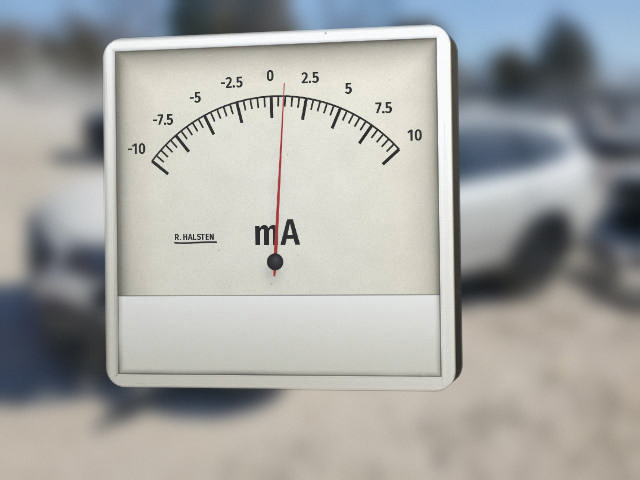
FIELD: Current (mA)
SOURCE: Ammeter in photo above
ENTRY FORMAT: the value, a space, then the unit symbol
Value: 1 mA
